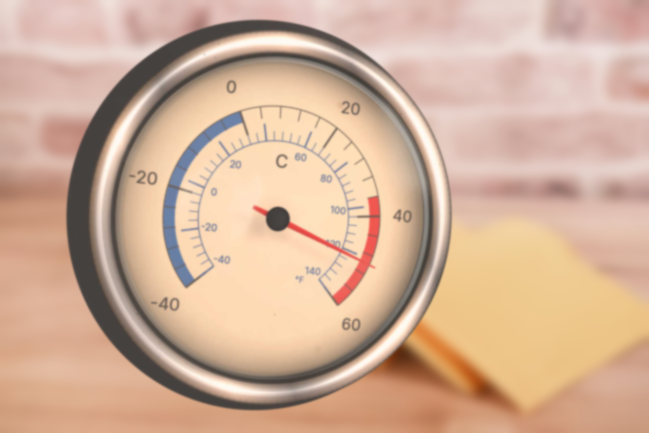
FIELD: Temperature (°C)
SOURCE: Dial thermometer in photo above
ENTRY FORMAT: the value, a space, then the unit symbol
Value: 50 °C
